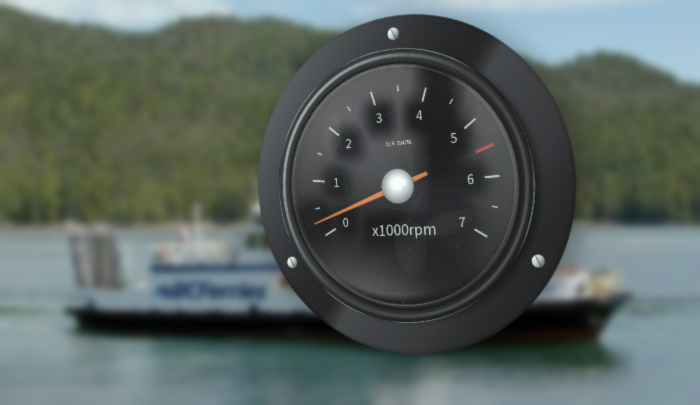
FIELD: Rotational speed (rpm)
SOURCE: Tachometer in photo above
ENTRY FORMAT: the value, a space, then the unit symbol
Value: 250 rpm
